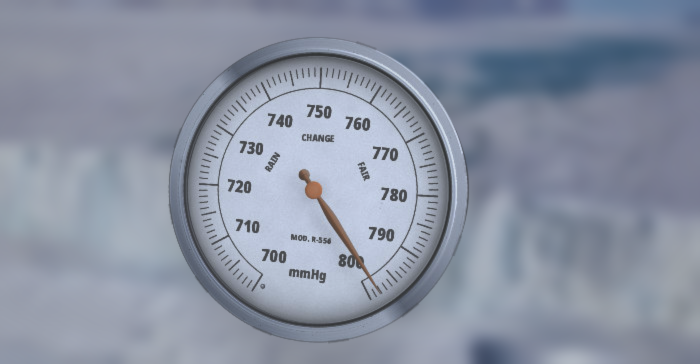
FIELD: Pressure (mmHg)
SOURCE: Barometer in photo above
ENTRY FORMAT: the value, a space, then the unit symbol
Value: 798 mmHg
